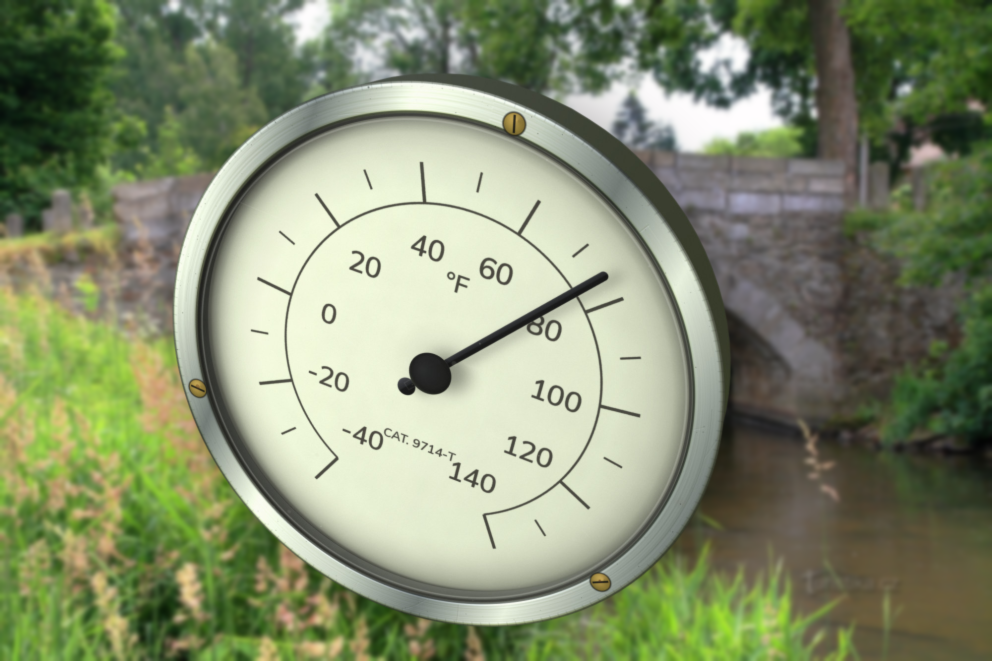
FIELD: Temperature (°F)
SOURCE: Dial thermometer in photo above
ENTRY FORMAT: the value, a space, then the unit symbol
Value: 75 °F
